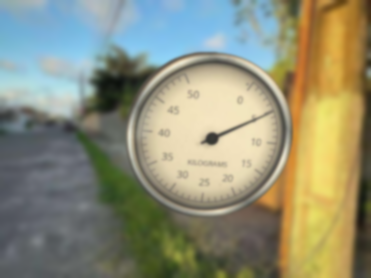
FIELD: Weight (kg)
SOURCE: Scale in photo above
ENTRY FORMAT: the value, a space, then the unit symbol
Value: 5 kg
